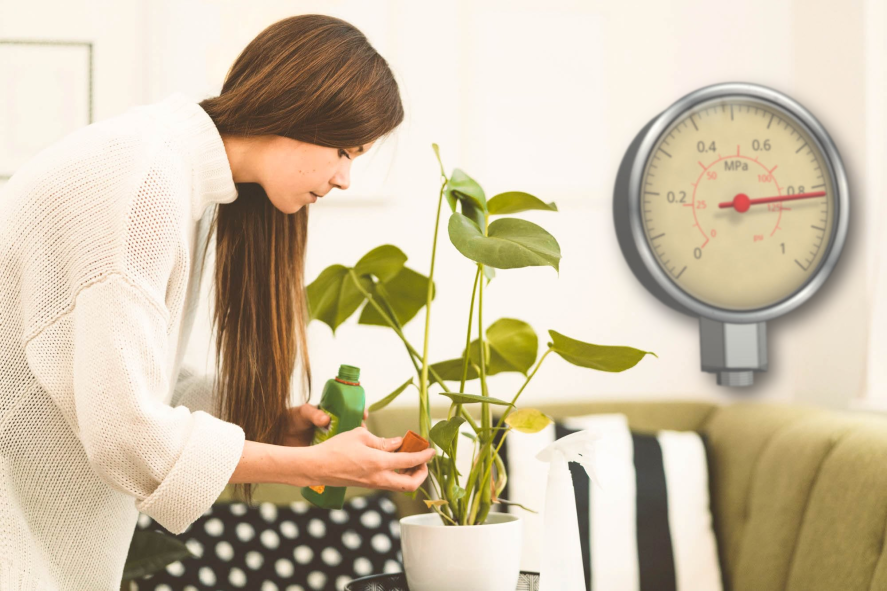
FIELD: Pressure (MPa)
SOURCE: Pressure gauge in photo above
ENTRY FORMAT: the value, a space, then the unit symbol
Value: 0.82 MPa
